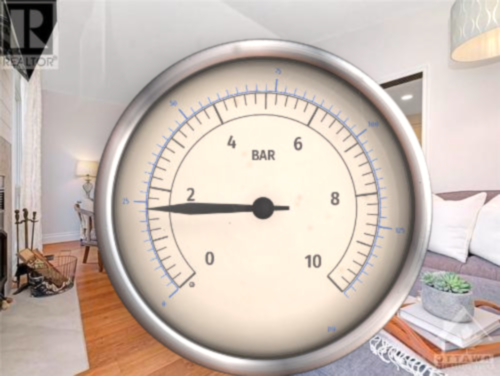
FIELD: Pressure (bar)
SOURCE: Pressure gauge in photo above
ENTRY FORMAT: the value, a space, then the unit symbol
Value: 1.6 bar
